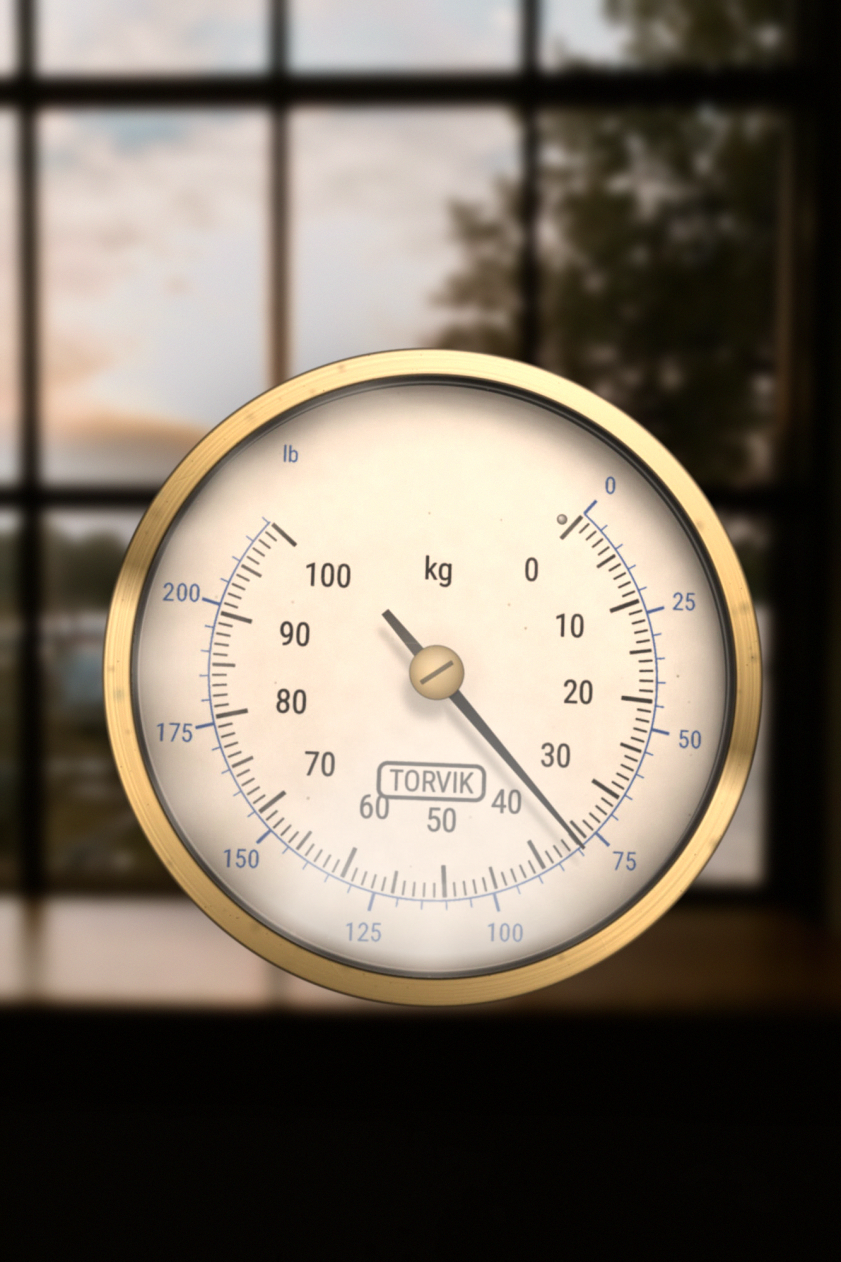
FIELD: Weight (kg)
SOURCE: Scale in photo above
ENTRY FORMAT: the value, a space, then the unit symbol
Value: 36 kg
